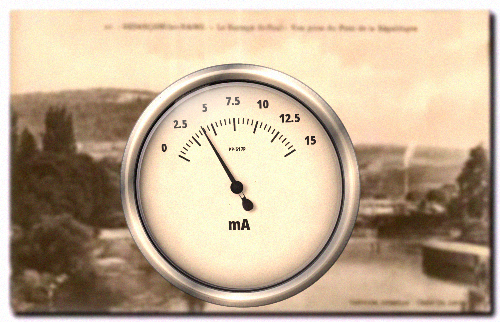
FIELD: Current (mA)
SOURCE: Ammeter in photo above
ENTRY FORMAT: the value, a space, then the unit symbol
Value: 4 mA
